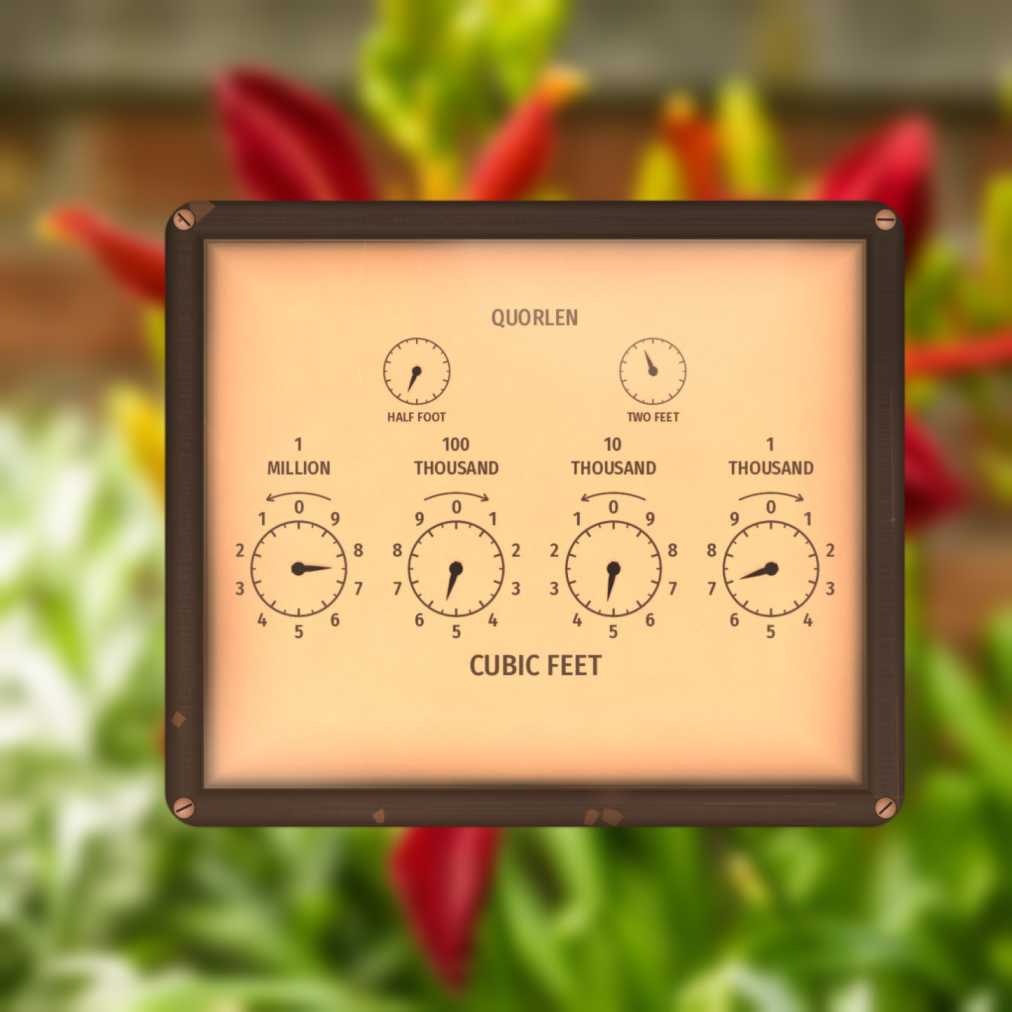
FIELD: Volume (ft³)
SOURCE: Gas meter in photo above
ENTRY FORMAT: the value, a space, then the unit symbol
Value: 754700 ft³
